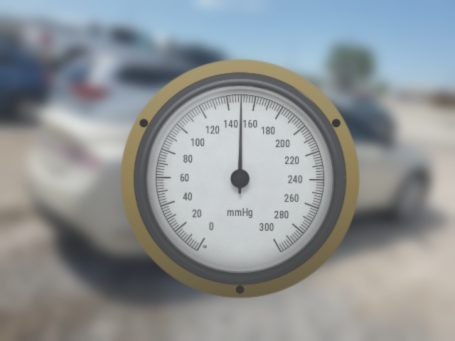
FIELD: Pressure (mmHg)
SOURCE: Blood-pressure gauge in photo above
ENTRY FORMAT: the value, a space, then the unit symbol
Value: 150 mmHg
